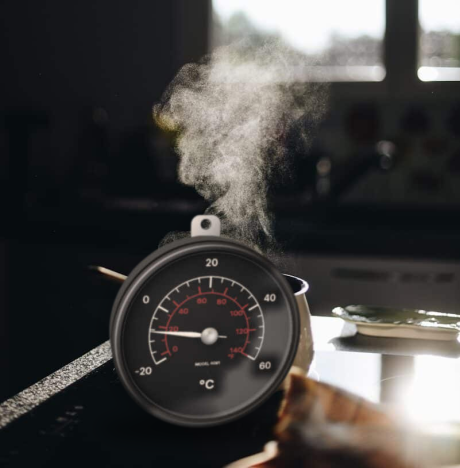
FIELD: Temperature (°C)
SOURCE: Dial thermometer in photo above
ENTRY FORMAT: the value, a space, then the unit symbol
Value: -8 °C
